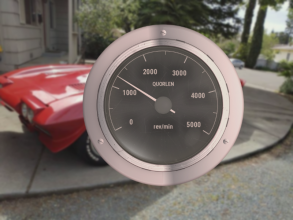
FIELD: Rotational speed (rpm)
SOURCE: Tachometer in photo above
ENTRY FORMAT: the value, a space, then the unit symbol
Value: 1250 rpm
